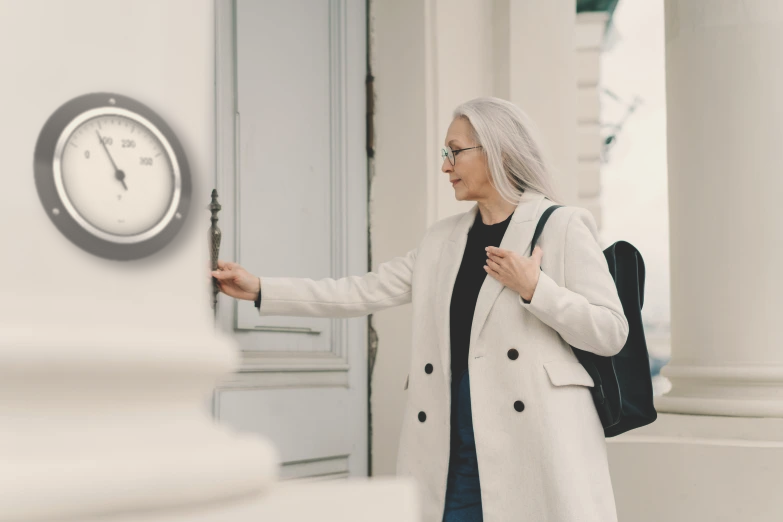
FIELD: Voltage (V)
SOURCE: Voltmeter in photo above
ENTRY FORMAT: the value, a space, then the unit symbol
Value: 80 V
